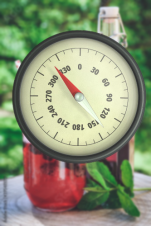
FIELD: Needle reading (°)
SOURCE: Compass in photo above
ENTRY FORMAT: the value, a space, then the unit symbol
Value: 320 °
